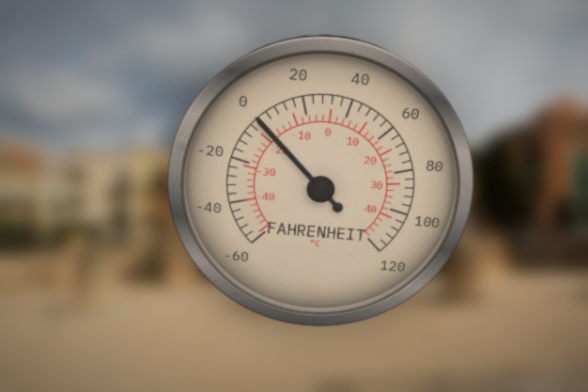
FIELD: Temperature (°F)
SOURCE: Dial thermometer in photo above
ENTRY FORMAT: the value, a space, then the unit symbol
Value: 0 °F
